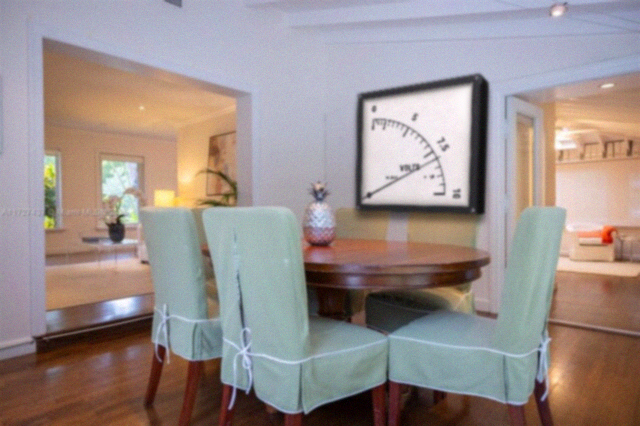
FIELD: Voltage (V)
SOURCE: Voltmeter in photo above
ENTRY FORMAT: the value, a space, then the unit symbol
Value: 8 V
